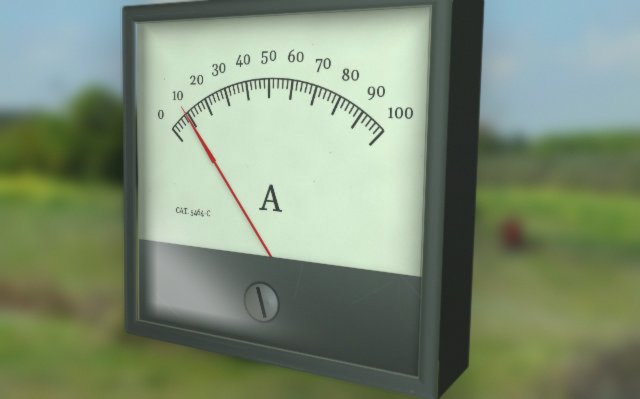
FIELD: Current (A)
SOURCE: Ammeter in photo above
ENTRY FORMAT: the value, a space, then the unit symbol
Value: 10 A
